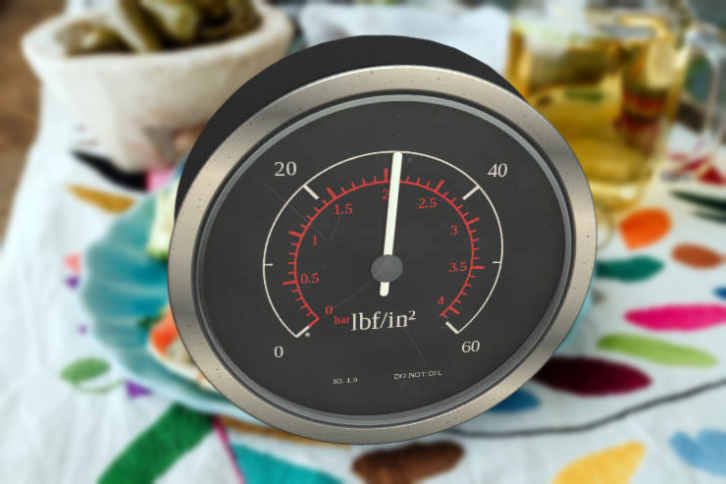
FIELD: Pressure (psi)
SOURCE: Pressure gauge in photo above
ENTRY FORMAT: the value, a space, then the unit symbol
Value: 30 psi
